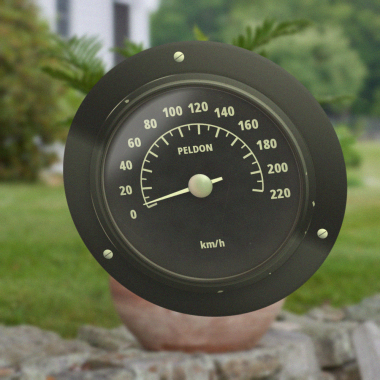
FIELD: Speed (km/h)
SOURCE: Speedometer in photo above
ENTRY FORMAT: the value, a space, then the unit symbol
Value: 5 km/h
